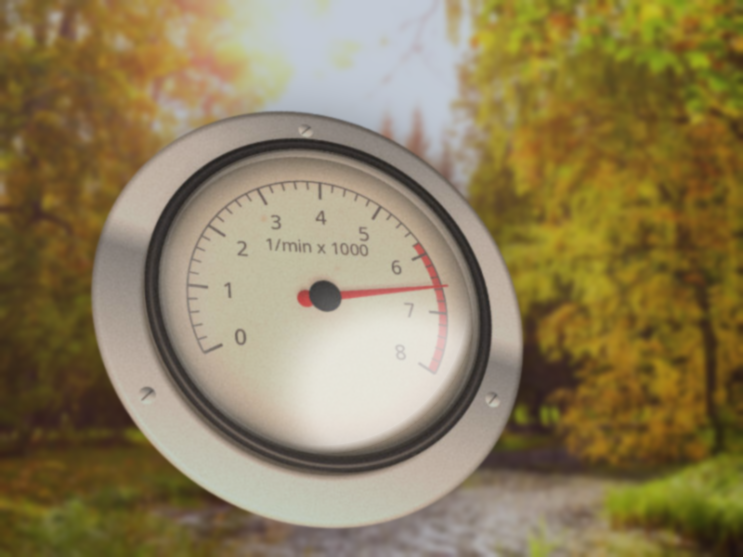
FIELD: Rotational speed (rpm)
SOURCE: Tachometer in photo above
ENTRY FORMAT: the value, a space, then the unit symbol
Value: 6600 rpm
